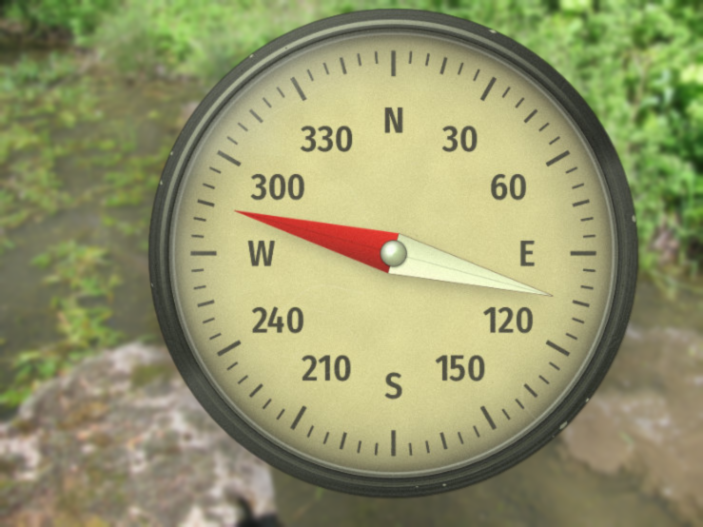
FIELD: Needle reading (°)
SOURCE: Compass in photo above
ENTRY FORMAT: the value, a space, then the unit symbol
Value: 285 °
